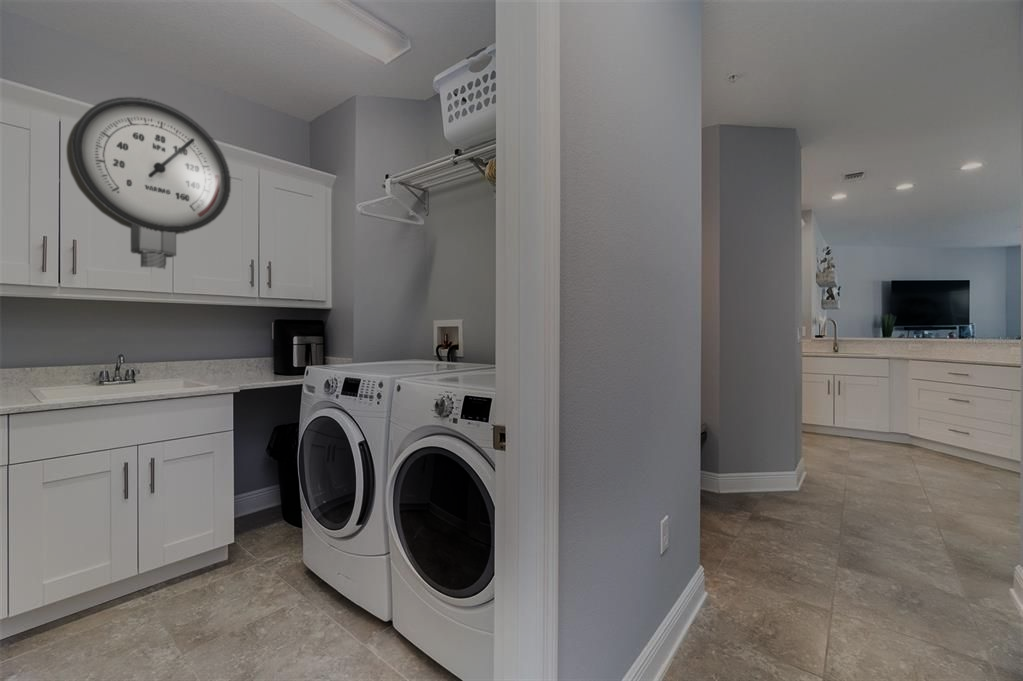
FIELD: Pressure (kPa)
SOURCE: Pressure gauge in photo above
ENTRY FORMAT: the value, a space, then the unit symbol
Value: 100 kPa
